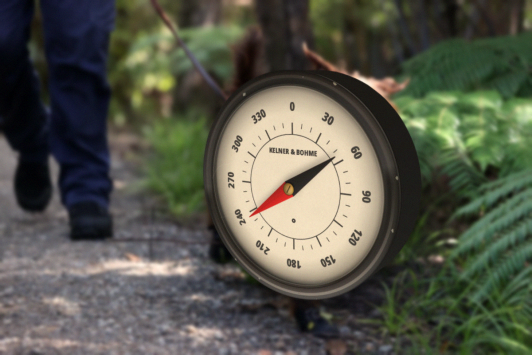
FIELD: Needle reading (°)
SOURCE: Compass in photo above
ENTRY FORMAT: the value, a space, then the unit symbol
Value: 235 °
